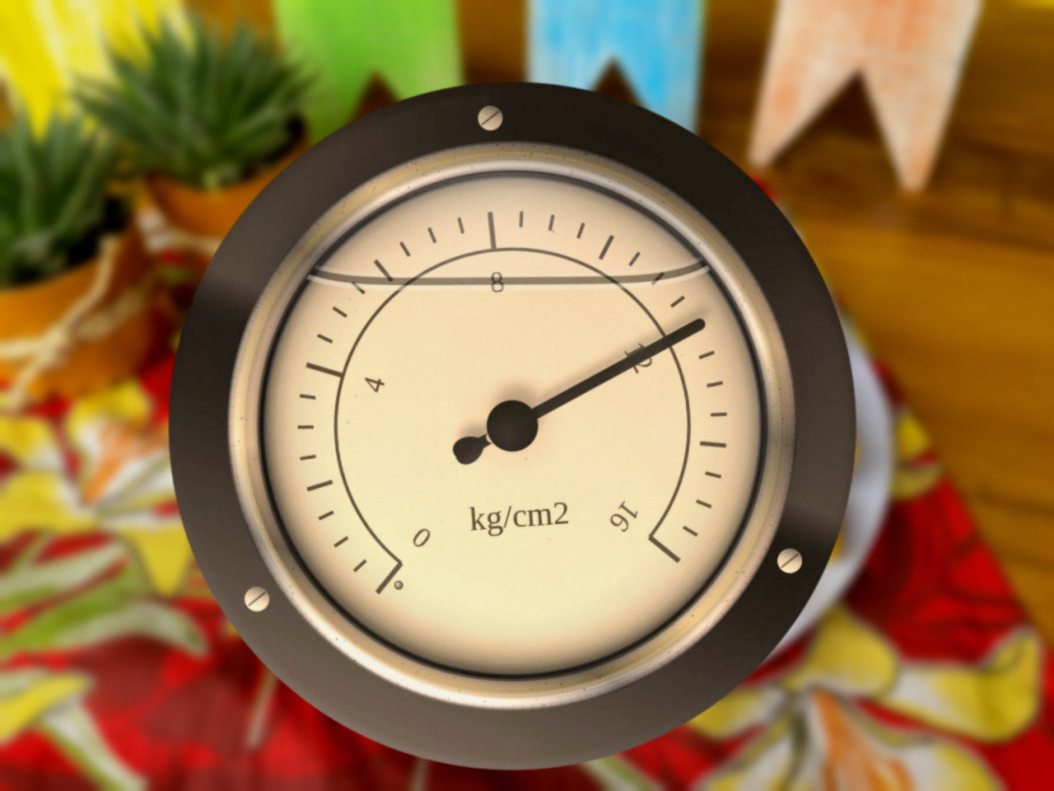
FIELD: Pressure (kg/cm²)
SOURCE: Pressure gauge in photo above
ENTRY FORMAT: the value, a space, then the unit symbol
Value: 12 kg/cm²
